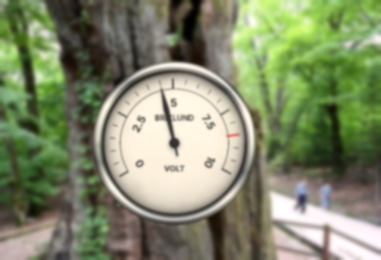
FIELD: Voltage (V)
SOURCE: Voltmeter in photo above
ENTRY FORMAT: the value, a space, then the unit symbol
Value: 4.5 V
